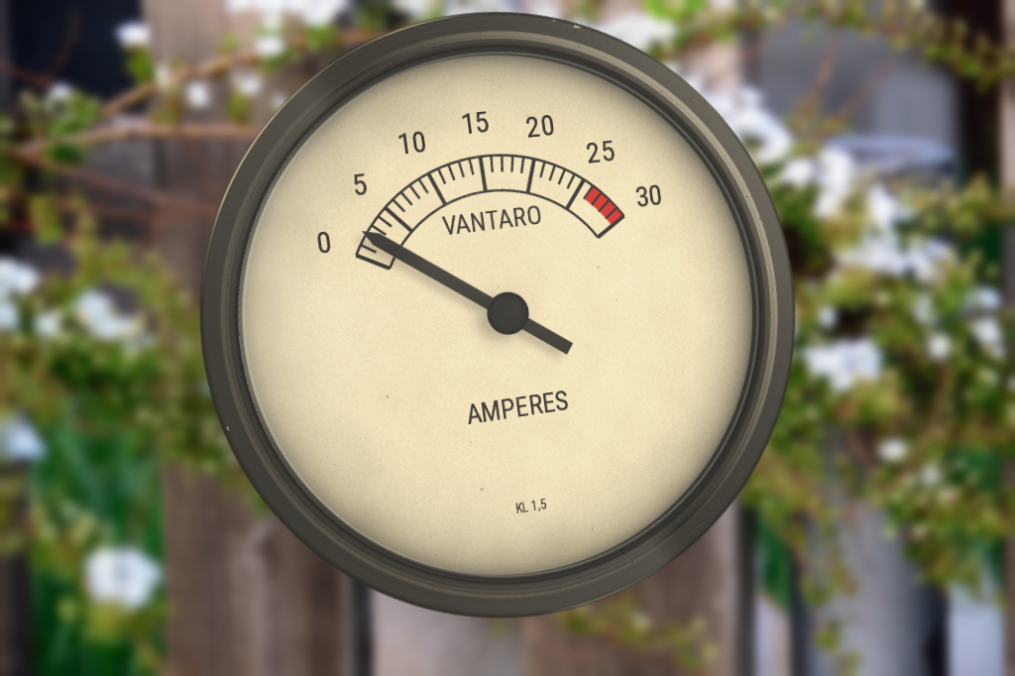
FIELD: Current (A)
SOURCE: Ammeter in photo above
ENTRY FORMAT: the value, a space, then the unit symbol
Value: 2 A
